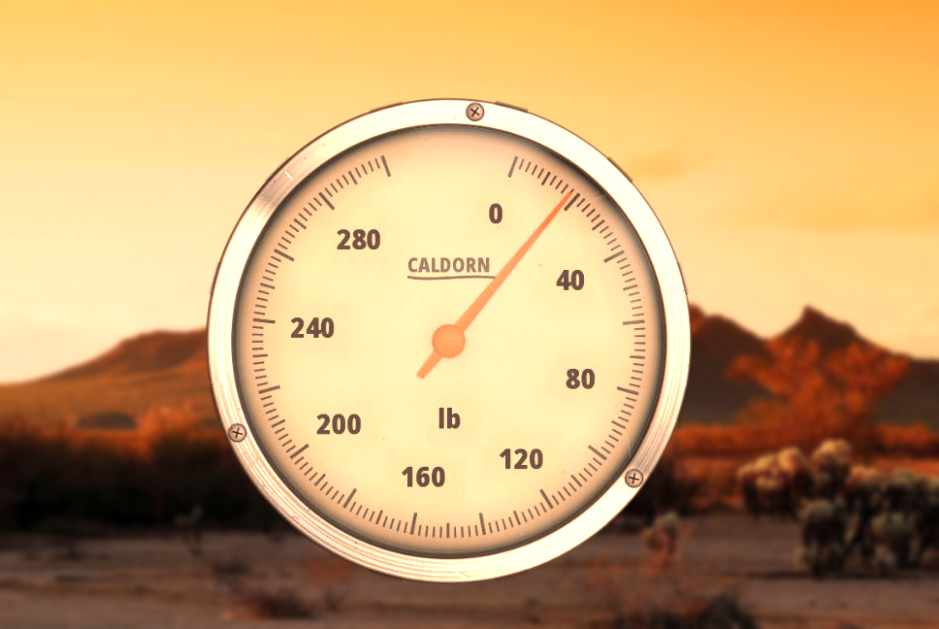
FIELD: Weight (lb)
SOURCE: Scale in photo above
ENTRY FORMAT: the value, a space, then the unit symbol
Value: 18 lb
